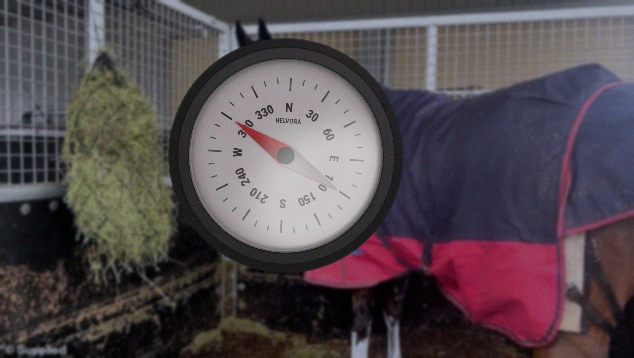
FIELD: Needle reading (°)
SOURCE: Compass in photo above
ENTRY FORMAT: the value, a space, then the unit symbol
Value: 300 °
